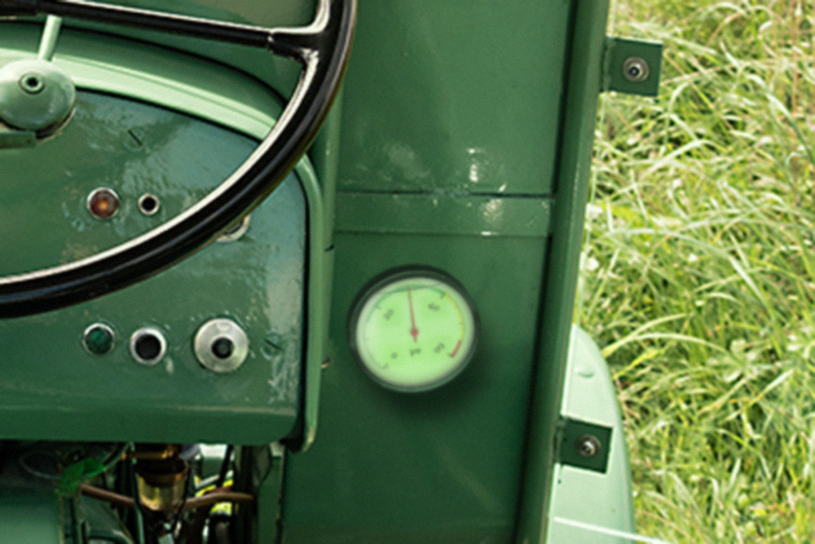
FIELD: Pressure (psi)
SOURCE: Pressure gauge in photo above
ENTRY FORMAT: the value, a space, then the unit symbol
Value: 30 psi
